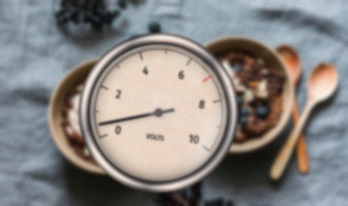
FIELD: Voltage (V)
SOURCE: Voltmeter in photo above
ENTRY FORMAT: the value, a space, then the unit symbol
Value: 0.5 V
